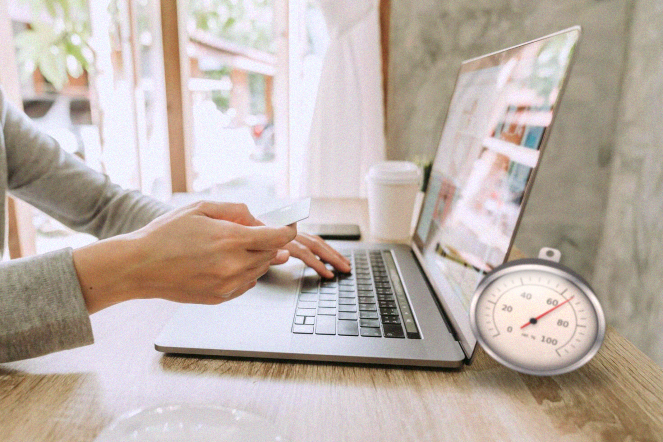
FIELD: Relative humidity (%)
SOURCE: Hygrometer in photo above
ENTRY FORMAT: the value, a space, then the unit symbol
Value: 64 %
